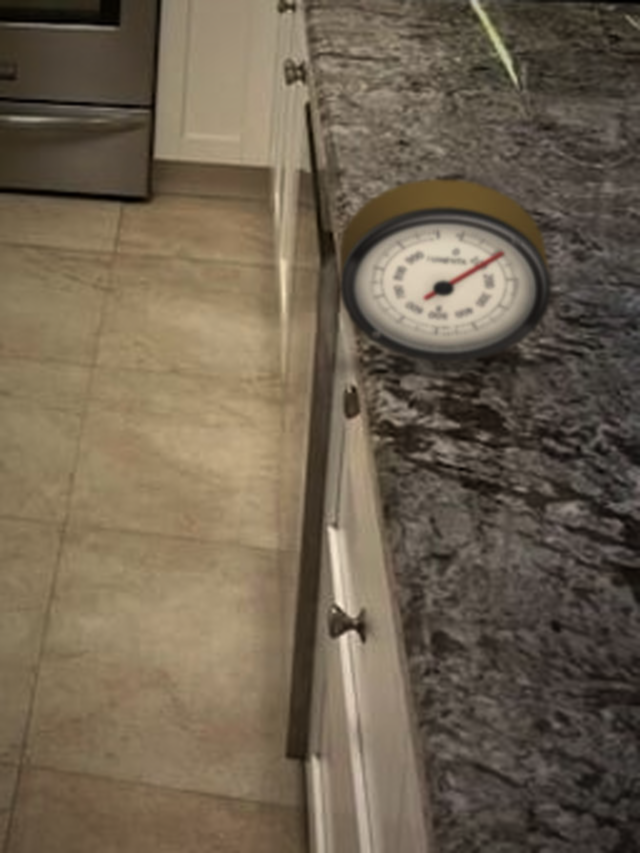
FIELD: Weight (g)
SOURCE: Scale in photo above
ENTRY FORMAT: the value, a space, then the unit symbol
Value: 100 g
